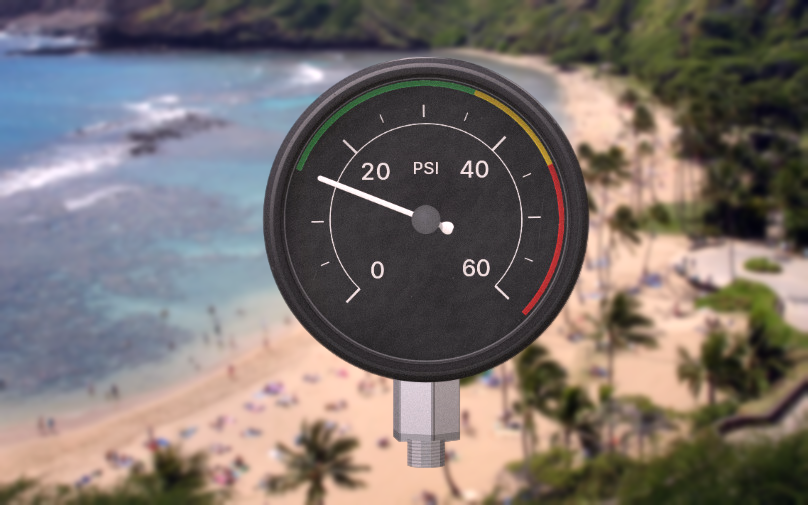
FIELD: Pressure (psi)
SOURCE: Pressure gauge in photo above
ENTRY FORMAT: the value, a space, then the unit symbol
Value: 15 psi
